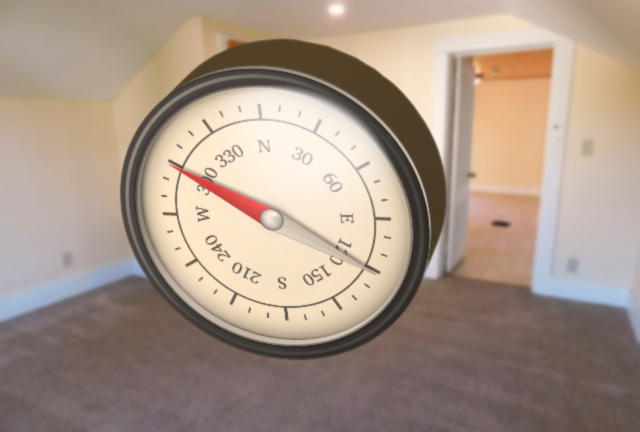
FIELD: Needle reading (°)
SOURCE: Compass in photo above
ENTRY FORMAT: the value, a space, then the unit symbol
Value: 300 °
